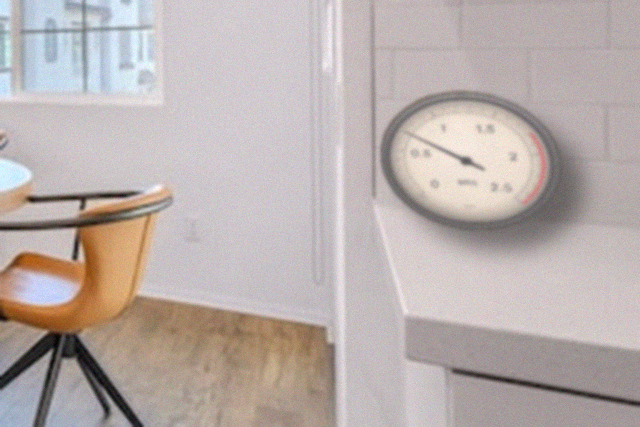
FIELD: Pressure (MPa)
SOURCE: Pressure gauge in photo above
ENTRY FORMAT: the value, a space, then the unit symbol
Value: 0.7 MPa
